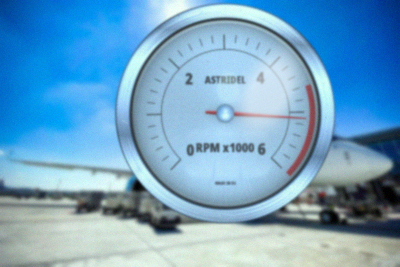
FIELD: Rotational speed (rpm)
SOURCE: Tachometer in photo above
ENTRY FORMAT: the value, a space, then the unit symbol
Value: 5100 rpm
